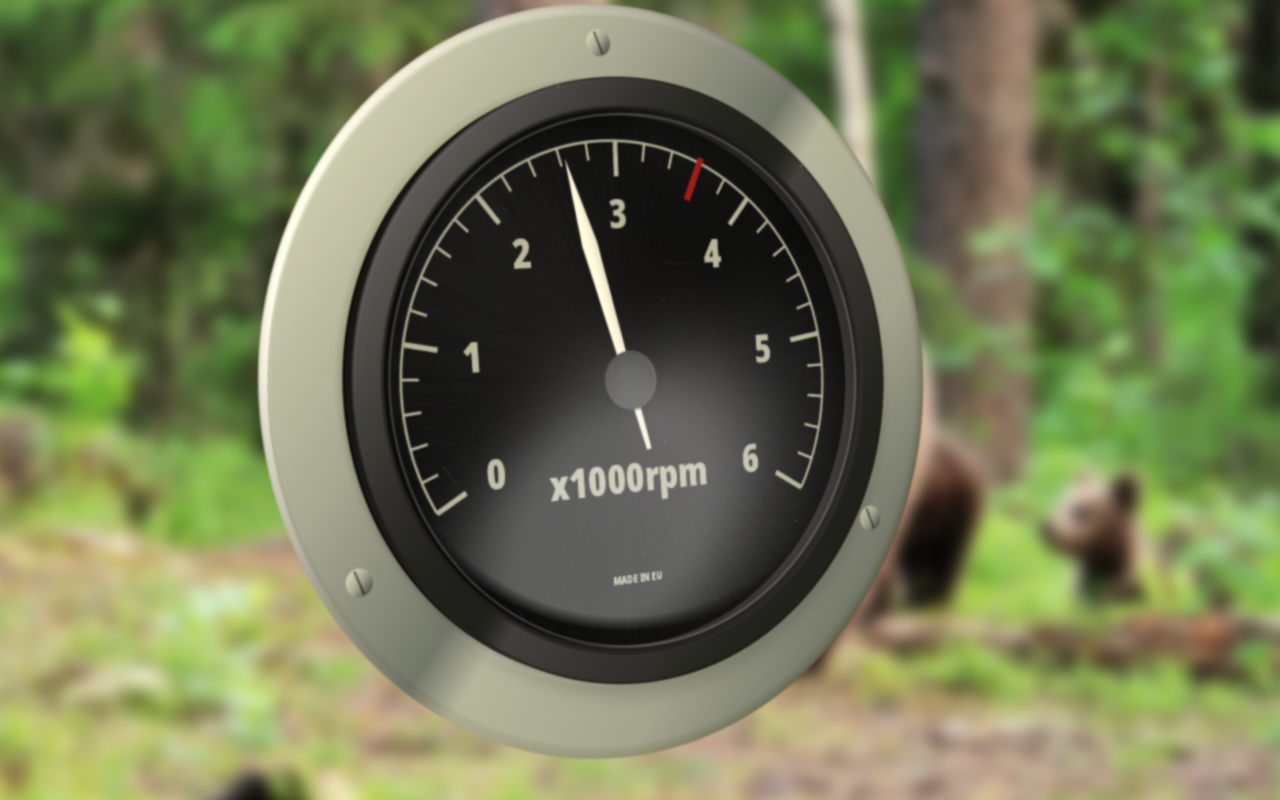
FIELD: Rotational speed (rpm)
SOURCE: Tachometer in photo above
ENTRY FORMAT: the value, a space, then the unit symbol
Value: 2600 rpm
